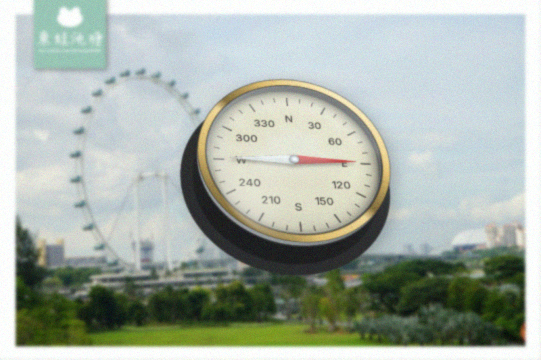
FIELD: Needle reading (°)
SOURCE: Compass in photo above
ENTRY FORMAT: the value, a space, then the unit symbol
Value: 90 °
